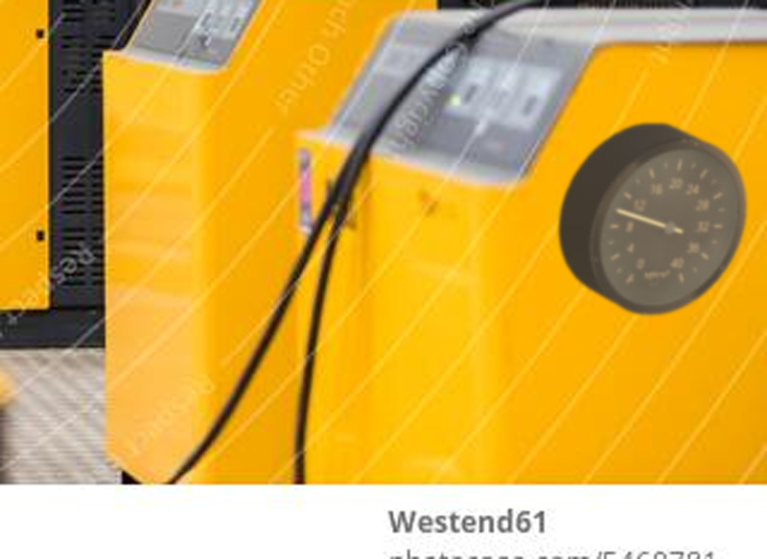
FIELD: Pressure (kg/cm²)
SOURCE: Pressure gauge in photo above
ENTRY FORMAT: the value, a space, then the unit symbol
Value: 10 kg/cm²
